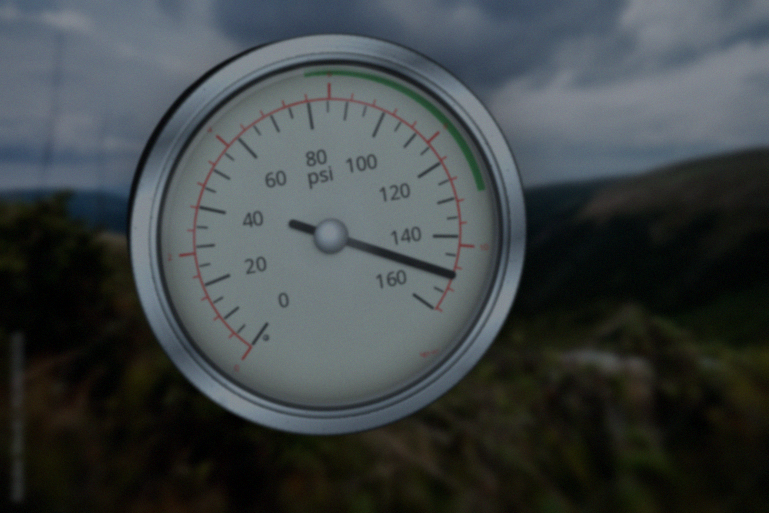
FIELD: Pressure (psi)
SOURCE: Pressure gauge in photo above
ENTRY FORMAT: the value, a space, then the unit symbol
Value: 150 psi
